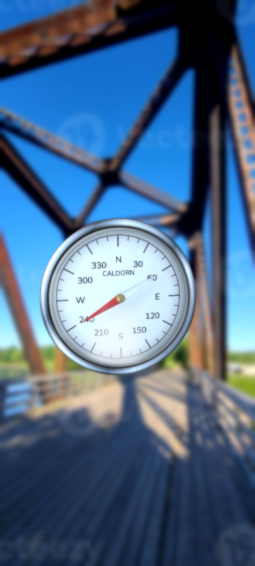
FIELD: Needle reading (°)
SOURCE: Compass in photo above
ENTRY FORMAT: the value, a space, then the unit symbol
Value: 240 °
